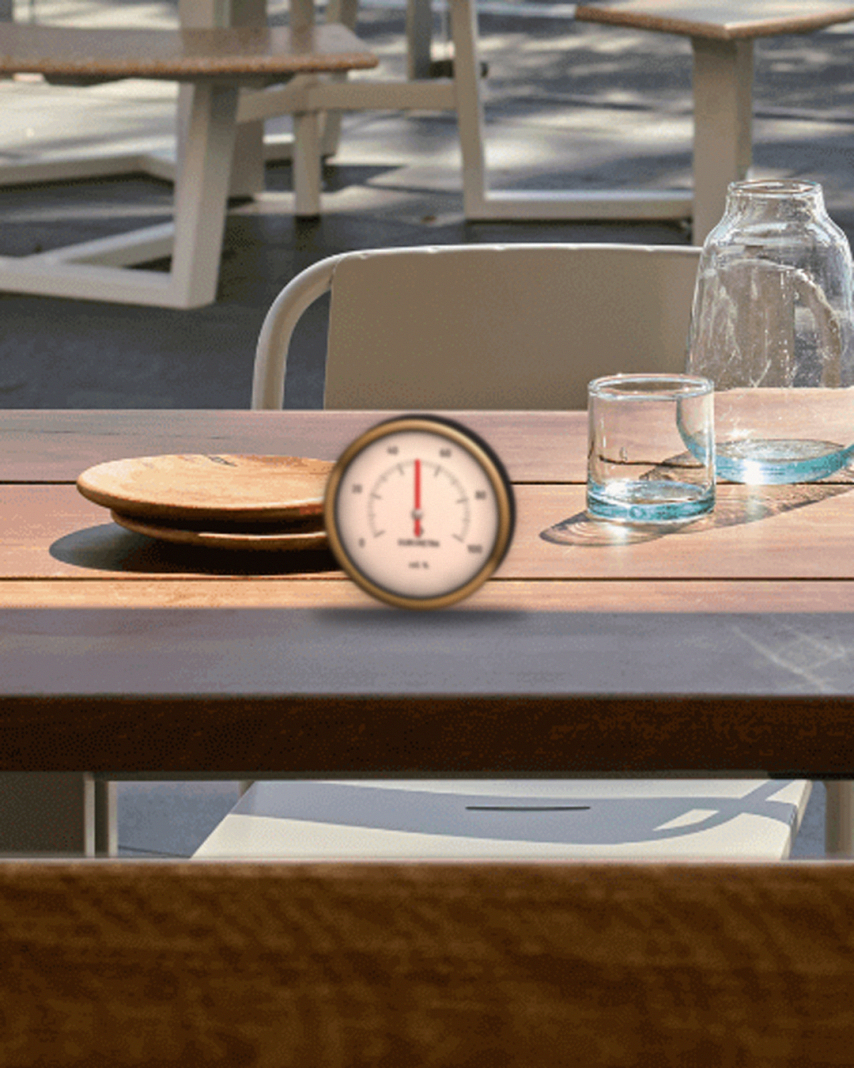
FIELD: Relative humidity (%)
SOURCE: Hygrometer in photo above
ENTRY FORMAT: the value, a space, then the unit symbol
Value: 50 %
